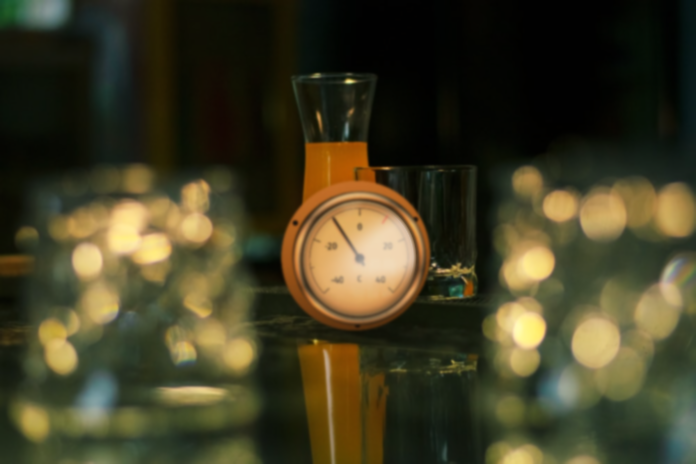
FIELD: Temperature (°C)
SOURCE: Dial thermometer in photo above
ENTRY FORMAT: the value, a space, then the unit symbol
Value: -10 °C
